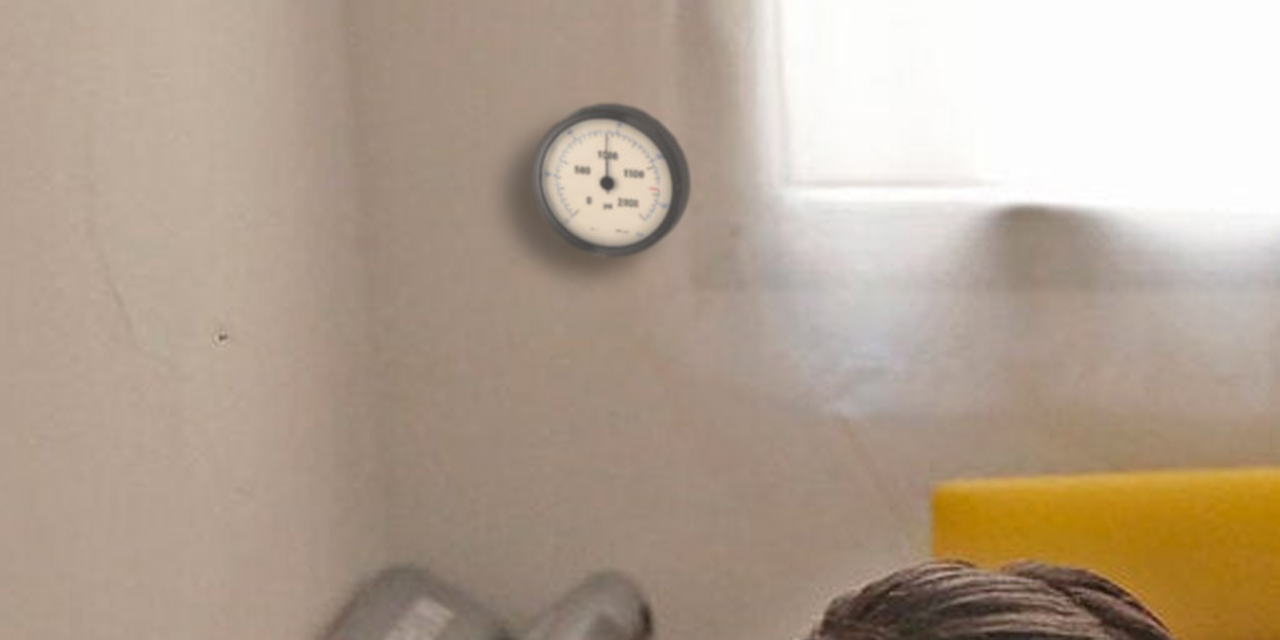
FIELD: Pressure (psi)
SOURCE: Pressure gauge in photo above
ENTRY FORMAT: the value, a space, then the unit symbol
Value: 1000 psi
